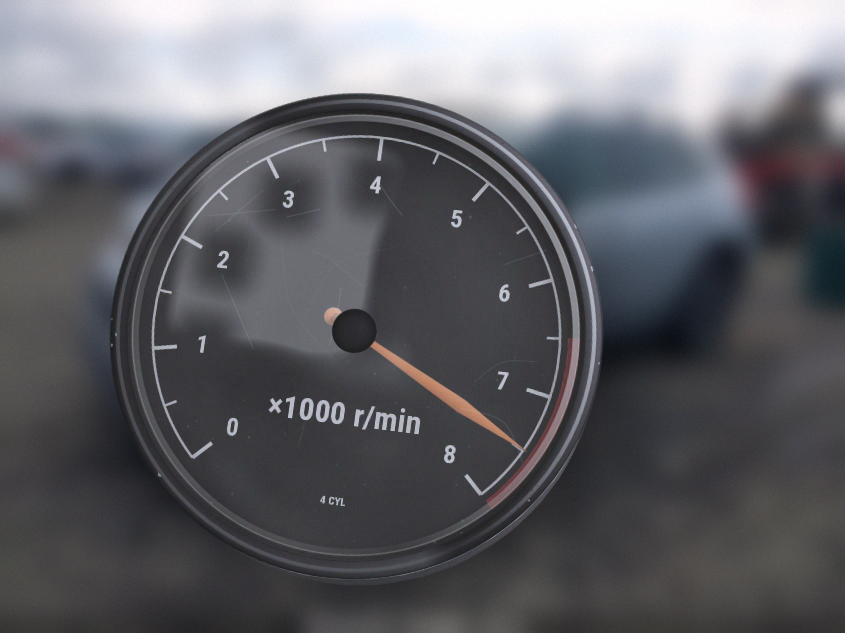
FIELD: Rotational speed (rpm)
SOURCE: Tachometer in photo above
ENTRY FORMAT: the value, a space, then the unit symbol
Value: 7500 rpm
